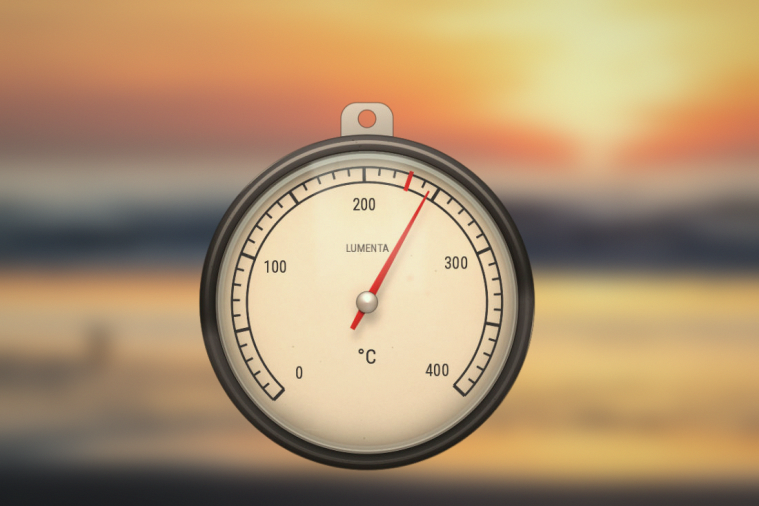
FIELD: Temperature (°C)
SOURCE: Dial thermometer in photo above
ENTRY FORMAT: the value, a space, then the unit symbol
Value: 245 °C
